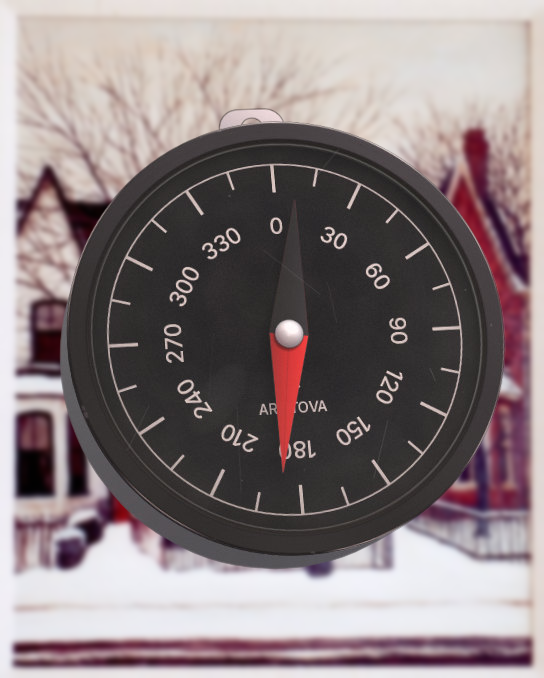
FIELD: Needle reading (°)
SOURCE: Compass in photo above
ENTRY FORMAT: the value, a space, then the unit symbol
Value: 187.5 °
